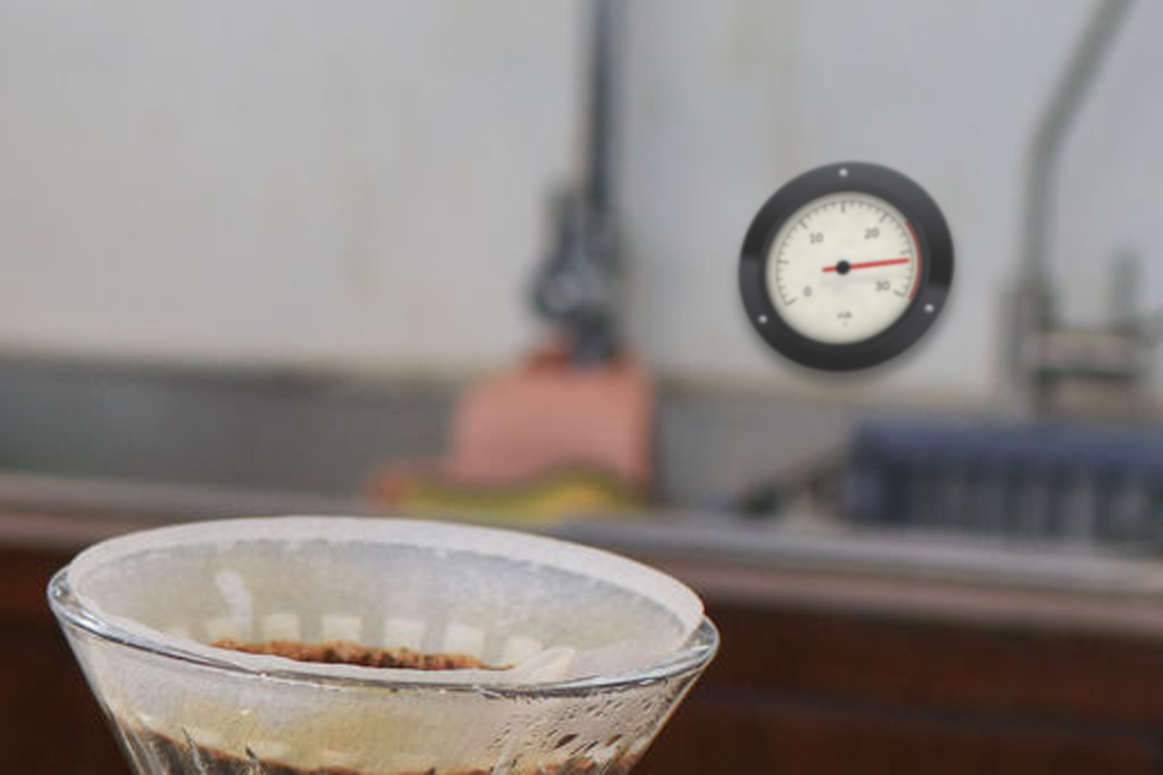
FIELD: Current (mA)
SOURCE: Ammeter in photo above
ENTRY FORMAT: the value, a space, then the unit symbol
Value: 26 mA
